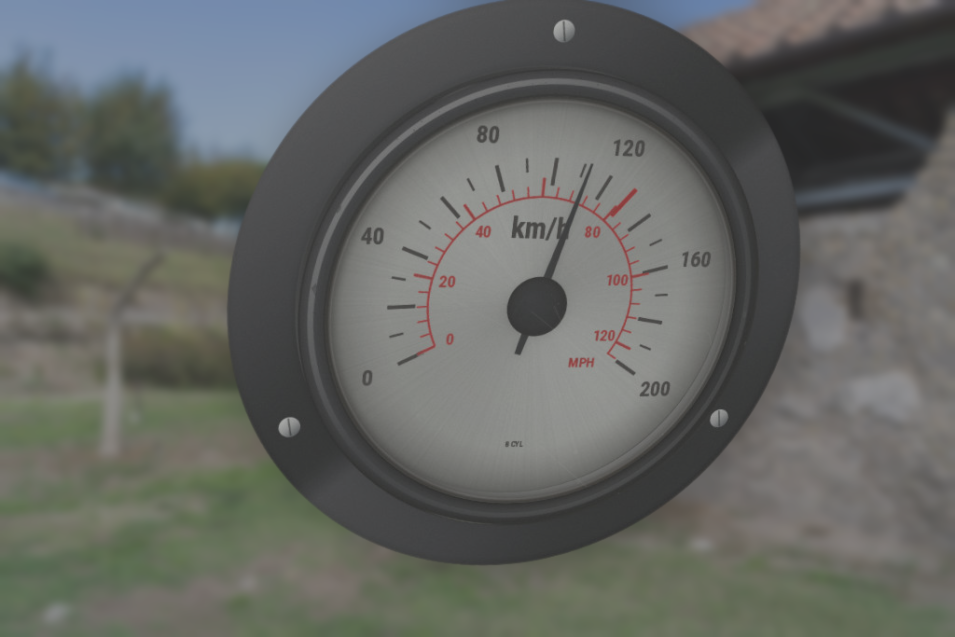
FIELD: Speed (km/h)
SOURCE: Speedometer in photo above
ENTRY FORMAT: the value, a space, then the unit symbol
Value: 110 km/h
